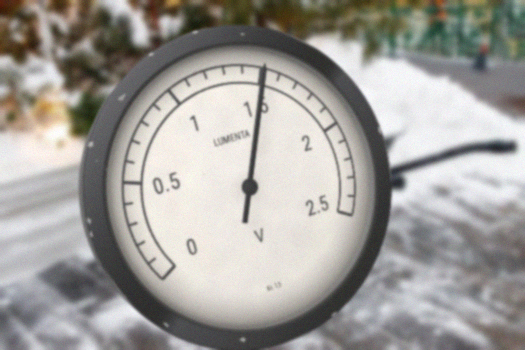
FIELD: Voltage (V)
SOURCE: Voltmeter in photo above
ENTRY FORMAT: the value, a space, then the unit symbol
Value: 1.5 V
